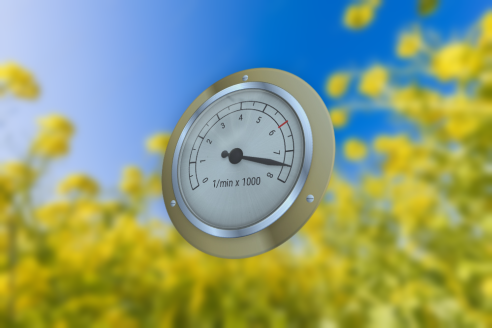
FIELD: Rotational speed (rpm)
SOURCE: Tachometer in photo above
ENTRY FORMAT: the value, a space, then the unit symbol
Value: 7500 rpm
